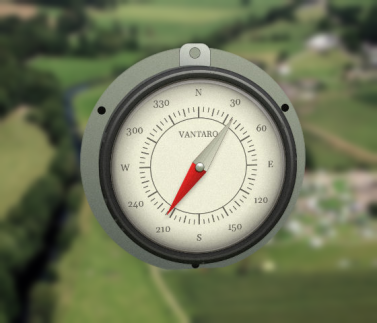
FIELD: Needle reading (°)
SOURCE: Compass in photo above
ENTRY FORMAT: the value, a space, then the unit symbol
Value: 215 °
